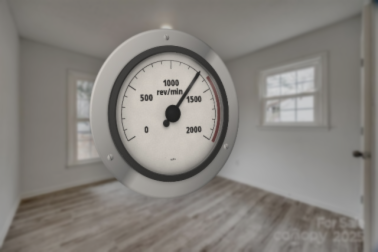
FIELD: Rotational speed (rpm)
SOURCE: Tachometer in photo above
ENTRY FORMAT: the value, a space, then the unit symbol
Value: 1300 rpm
